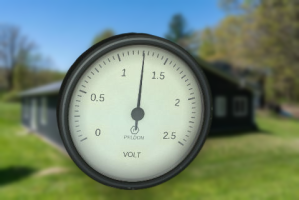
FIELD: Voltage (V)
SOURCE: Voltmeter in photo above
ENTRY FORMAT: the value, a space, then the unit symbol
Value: 1.25 V
